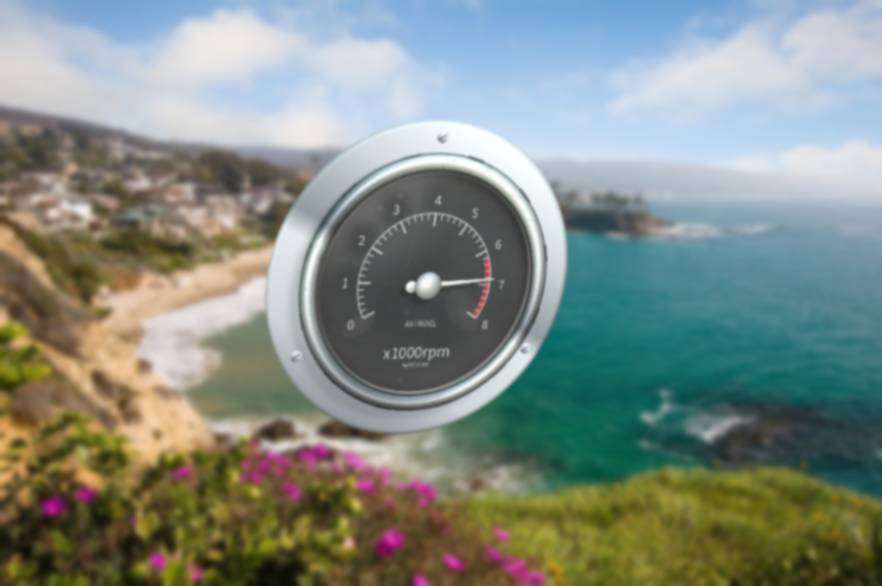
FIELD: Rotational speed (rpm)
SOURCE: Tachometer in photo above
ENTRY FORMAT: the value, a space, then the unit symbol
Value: 6800 rpm
